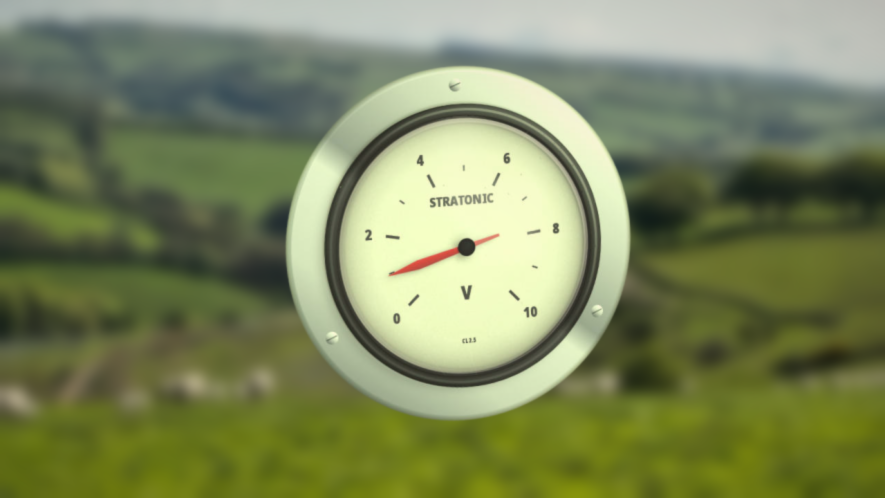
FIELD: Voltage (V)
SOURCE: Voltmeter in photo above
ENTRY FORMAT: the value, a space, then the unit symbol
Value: 1 V
